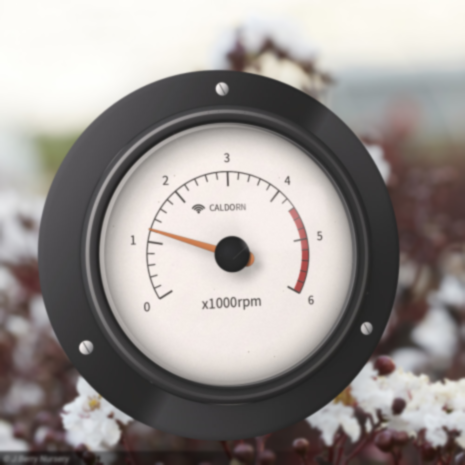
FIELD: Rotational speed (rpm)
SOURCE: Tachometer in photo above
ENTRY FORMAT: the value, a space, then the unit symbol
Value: 1200 rpm
